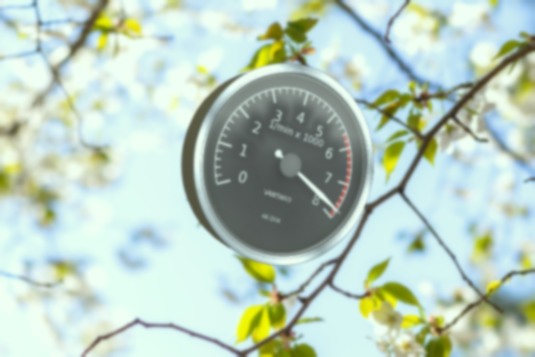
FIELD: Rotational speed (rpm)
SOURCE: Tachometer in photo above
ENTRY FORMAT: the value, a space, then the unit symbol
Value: 7800 rpm
